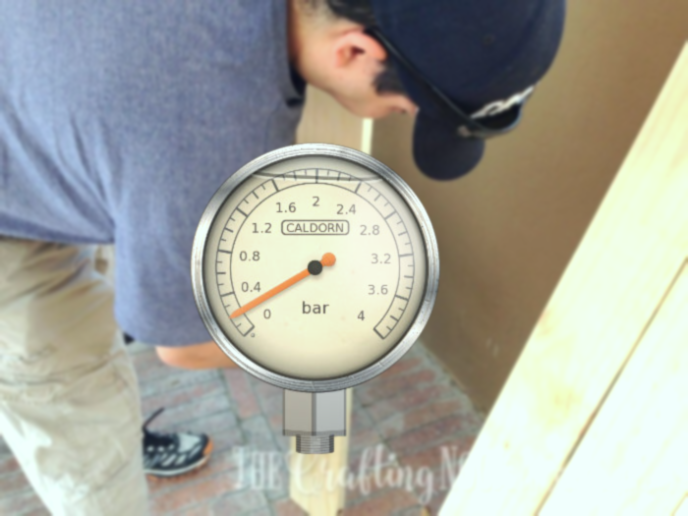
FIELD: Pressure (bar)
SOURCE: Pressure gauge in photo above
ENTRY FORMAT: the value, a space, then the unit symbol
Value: 0.2 bar
